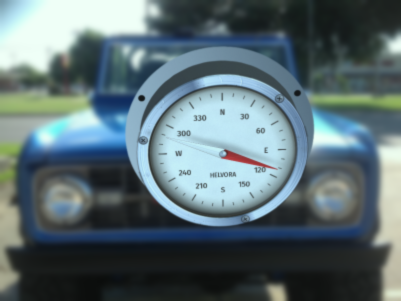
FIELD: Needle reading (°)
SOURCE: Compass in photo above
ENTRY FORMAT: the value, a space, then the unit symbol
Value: 110 °
